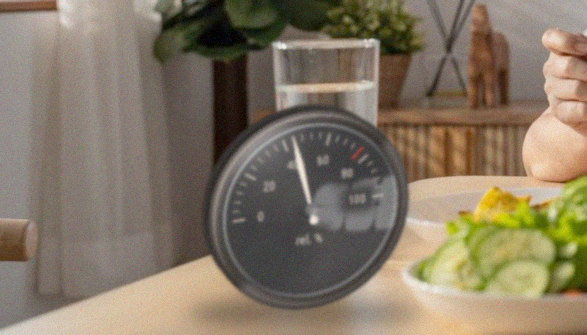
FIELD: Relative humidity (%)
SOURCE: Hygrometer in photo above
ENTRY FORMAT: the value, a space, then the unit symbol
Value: 44 %
